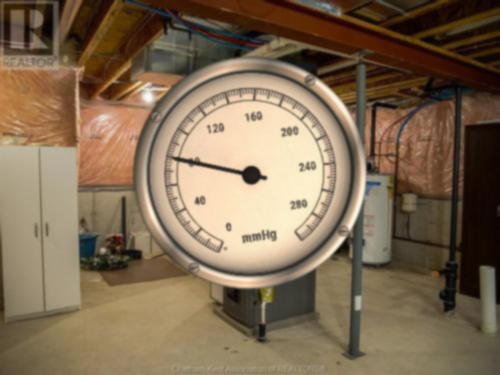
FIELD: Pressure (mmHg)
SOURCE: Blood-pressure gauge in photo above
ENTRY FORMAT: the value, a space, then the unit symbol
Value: 80 mmHg
